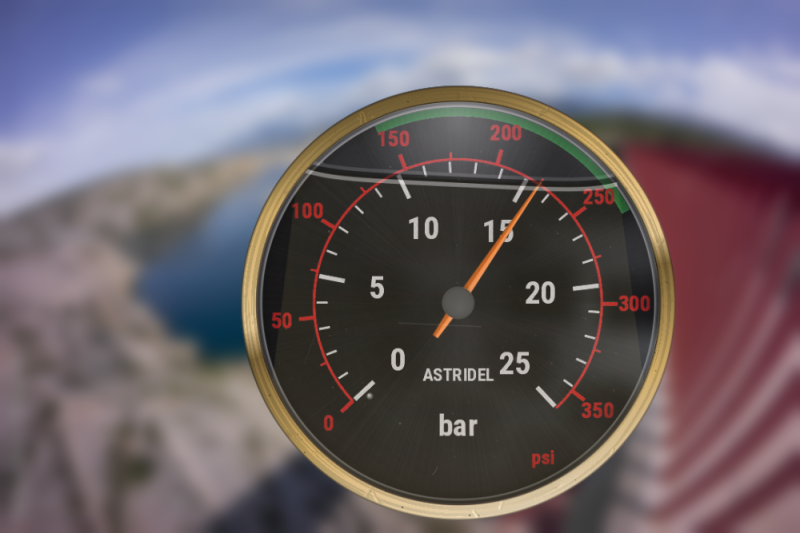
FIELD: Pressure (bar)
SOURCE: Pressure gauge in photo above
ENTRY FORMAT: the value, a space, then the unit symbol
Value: 15.5 bar
